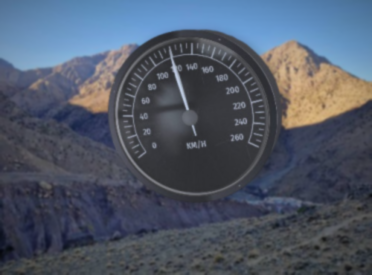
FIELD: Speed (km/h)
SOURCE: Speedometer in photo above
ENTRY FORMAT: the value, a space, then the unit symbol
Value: 120 km/h
